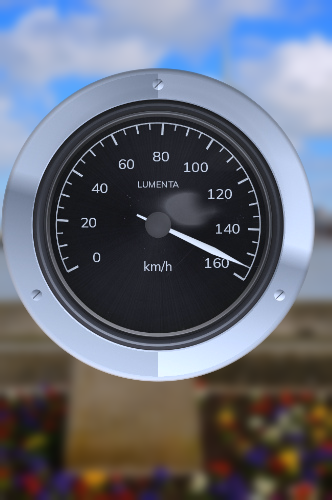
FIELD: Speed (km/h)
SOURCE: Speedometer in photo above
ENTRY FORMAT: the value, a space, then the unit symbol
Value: 155 km/h
